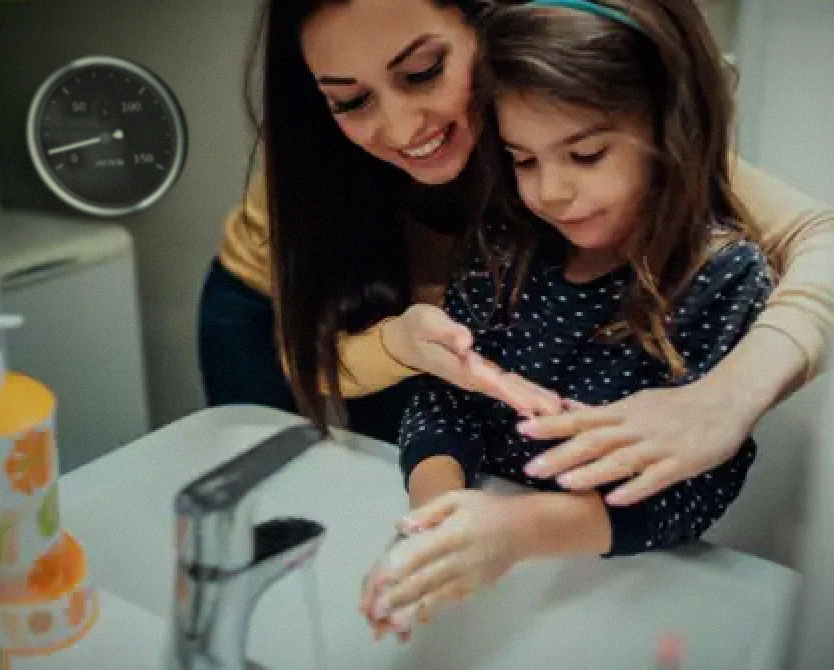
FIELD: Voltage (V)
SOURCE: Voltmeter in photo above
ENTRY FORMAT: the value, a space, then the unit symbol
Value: 10 V
